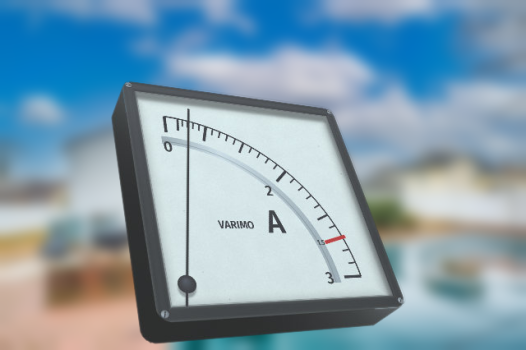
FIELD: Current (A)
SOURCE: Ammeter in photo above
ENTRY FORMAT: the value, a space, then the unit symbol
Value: 0.7 A
